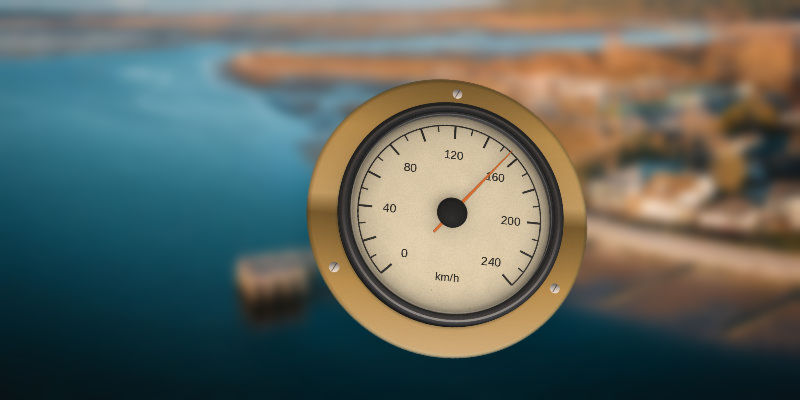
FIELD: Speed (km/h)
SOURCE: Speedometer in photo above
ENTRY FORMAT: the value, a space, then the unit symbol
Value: 155 km/h
